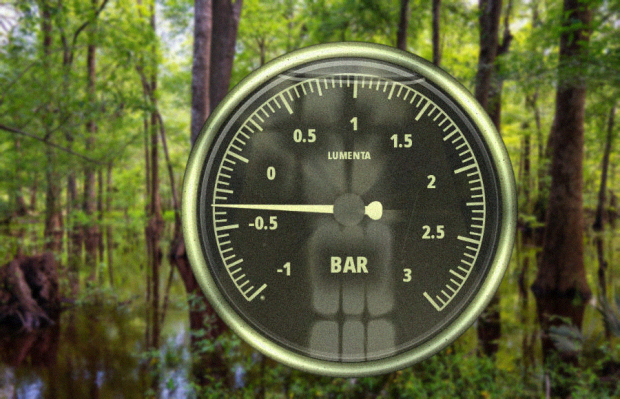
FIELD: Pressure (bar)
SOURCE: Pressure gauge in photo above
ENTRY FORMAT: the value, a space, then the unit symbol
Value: -0.35 bar
